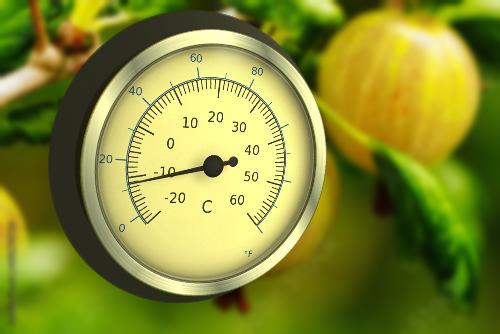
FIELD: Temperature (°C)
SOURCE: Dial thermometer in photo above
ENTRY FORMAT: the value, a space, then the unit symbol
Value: -11 °C
